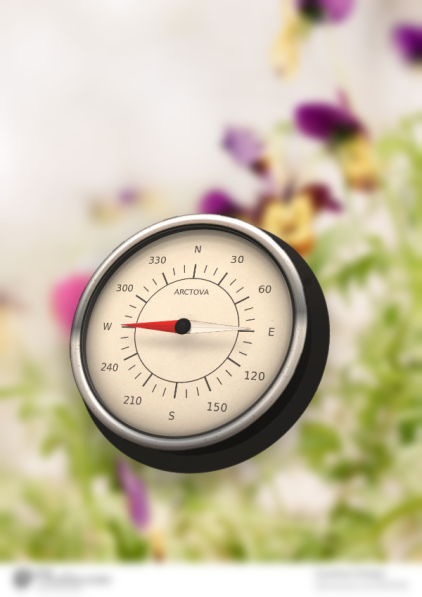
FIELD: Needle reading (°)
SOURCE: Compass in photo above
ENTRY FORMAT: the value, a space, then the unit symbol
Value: 270 °
